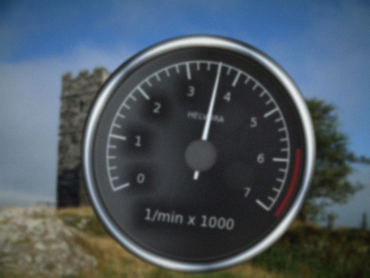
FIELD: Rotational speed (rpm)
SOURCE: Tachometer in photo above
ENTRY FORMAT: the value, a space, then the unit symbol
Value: 3600 rpm
